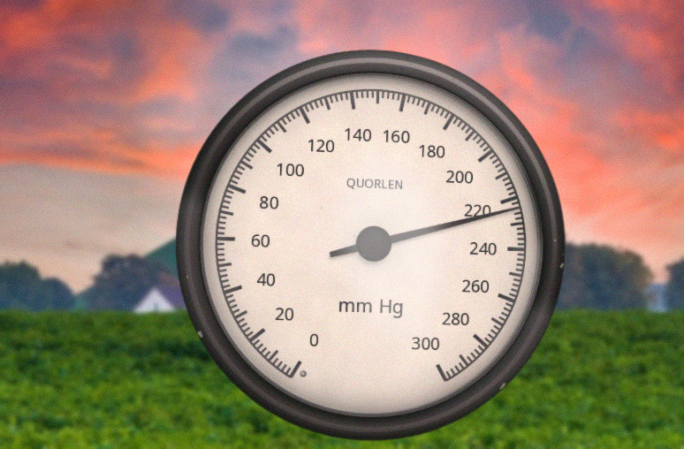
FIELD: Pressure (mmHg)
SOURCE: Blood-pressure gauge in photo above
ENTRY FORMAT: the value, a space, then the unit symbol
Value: 224 mmHg
